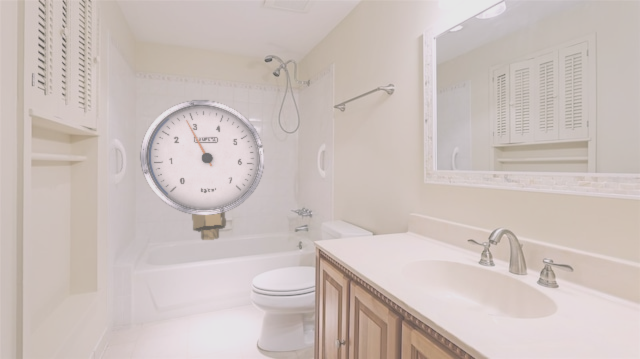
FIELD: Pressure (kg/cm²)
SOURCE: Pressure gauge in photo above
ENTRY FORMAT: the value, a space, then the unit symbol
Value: 2.8 kg/cm²
